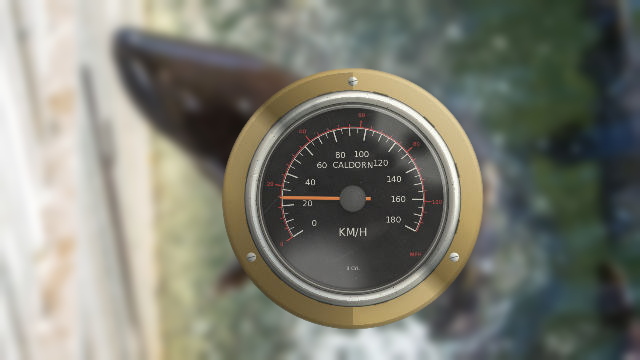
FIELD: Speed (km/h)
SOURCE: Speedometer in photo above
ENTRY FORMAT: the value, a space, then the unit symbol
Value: 25 km/h
